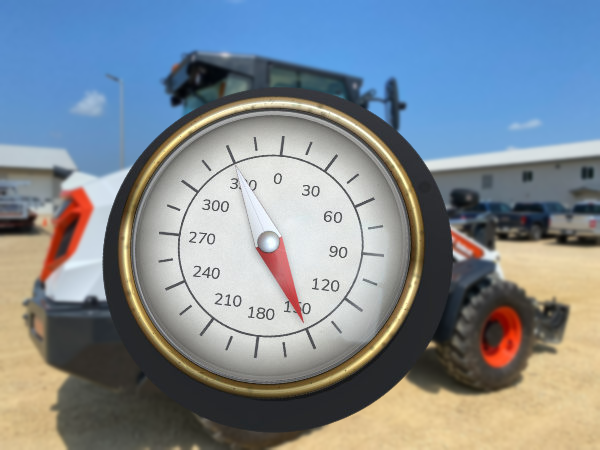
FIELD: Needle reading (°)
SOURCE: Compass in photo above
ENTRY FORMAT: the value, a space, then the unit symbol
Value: 150 °
